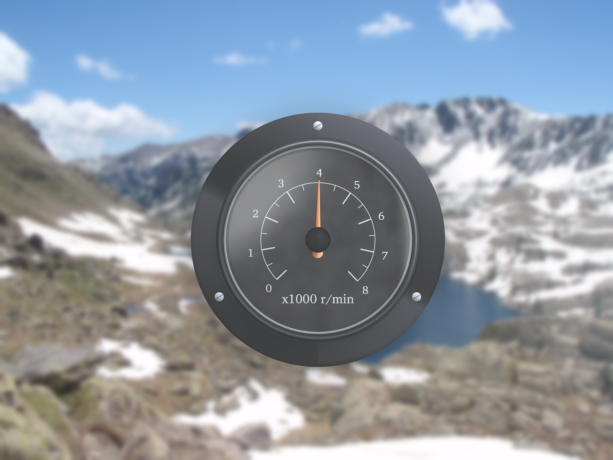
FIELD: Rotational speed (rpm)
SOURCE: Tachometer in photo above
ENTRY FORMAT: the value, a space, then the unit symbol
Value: 4000 rpm
